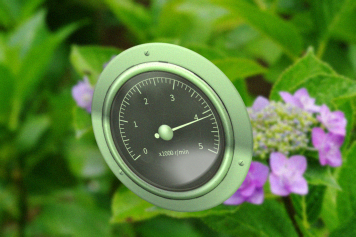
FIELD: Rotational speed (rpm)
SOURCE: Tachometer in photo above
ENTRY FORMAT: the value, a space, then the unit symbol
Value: 4100 rpm
